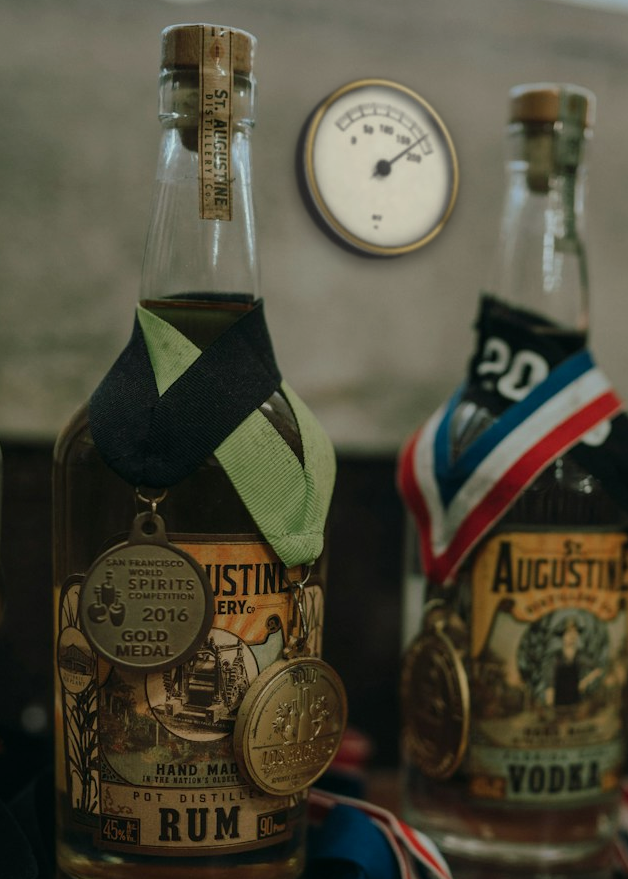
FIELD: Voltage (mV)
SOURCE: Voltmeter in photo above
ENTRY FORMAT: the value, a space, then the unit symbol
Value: 175 mV
